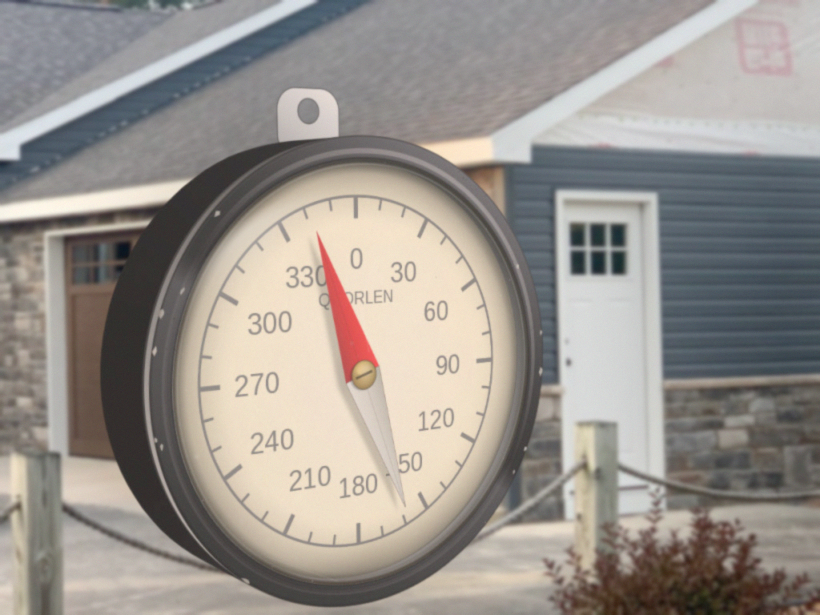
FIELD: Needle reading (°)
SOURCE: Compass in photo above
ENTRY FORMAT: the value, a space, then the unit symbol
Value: 340 °
